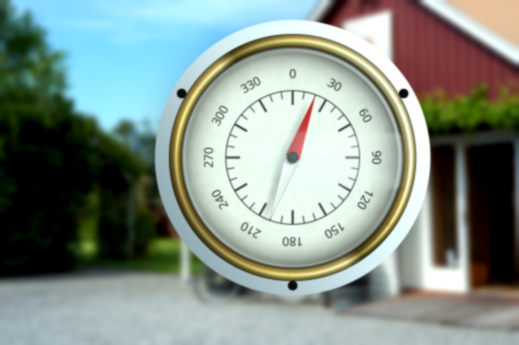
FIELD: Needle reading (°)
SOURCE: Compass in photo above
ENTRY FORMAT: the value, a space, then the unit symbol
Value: 20 °
